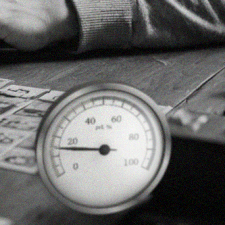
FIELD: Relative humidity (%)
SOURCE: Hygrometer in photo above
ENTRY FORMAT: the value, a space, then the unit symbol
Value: 15 %
